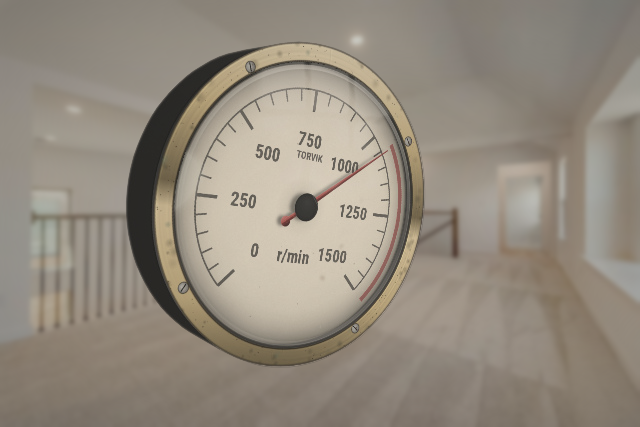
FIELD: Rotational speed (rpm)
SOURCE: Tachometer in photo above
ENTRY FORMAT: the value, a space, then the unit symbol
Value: 1050 rpm
